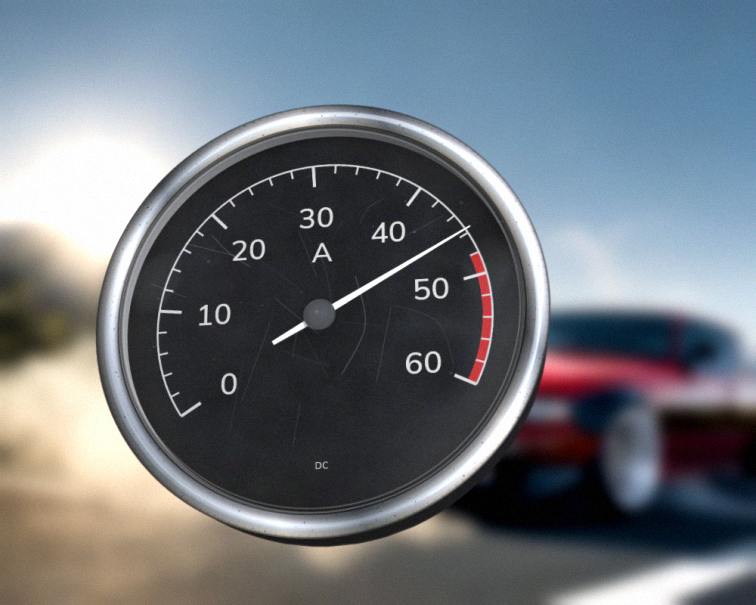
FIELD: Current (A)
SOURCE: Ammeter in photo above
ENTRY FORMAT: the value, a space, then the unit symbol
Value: 46 A
